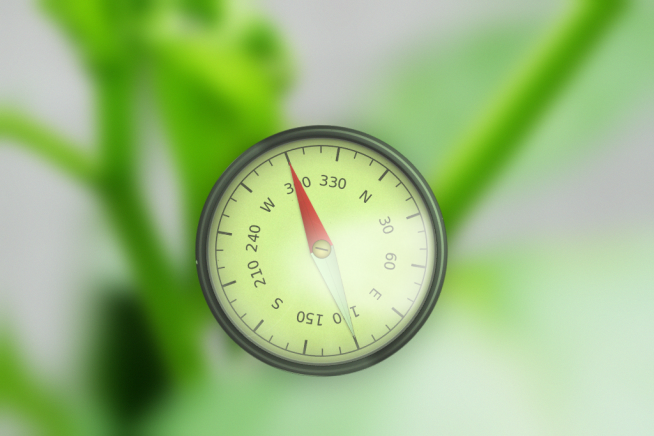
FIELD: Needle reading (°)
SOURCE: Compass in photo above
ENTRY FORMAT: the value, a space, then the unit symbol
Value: 300 °
